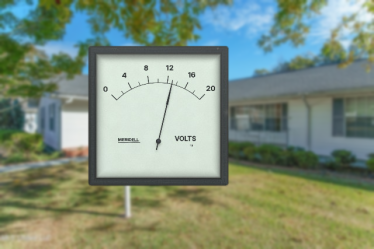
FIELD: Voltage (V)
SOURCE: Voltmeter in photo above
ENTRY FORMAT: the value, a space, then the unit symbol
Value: 13 V
